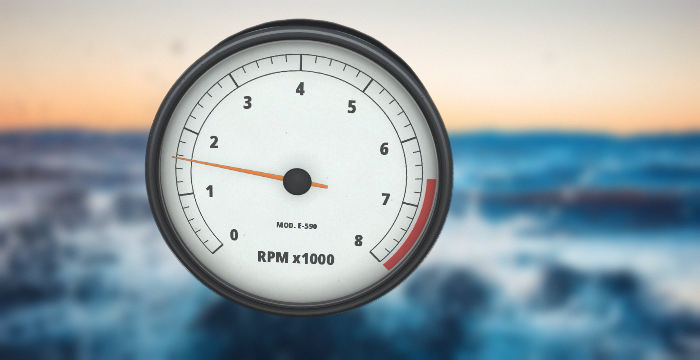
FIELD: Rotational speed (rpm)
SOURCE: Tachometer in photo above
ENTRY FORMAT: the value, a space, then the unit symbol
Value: 1600 rpm
